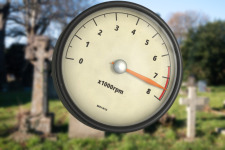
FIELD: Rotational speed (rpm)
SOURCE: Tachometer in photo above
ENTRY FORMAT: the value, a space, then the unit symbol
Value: 7500 rpm
